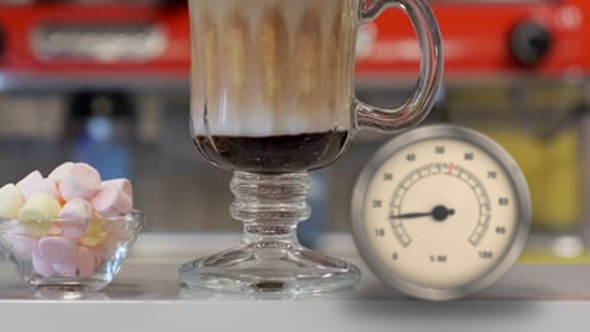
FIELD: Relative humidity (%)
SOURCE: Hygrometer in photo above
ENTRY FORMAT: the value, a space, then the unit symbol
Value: 15 %
